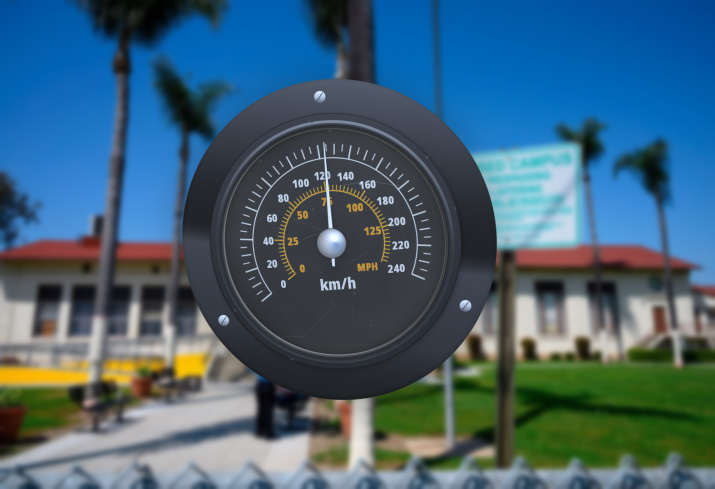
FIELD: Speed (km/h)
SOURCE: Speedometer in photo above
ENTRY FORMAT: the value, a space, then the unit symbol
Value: 125 km/h
